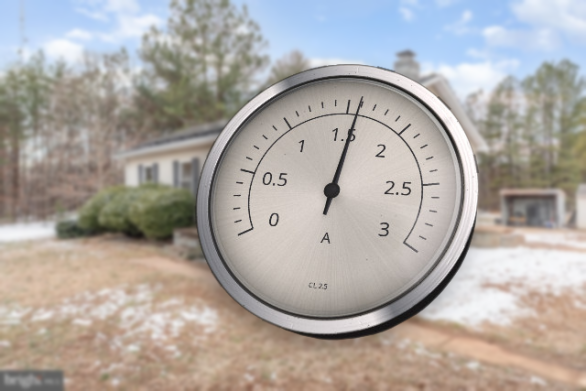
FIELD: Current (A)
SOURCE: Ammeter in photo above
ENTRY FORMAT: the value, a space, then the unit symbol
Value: 1.6 A
